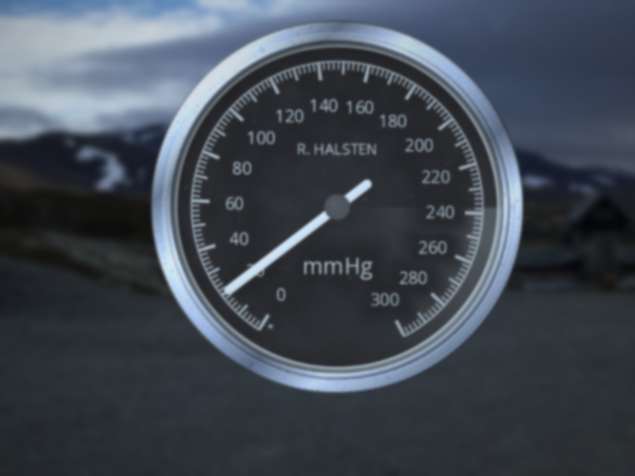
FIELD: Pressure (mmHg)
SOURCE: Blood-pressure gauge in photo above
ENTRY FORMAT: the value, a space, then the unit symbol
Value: 20 mmHg
